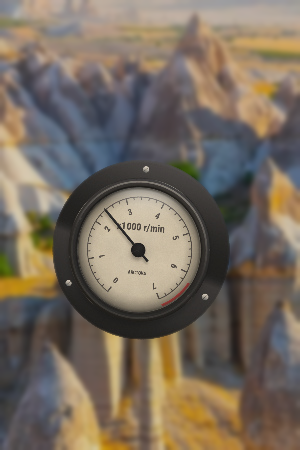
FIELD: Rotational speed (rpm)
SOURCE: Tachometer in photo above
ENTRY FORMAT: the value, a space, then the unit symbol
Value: 2400 rpm
